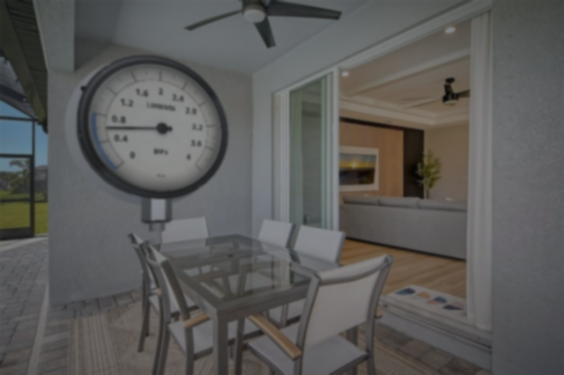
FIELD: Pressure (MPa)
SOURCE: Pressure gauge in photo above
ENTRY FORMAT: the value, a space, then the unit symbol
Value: 0.6 MPa
